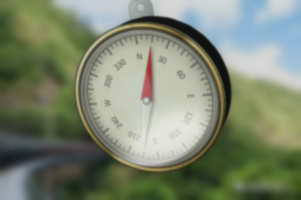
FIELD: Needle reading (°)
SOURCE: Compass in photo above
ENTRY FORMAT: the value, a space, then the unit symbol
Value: 15 °
